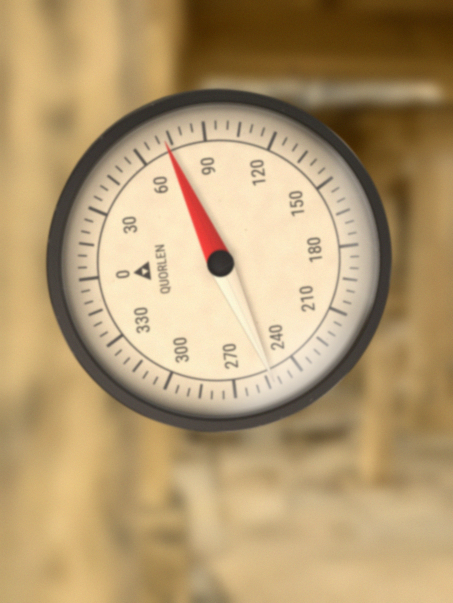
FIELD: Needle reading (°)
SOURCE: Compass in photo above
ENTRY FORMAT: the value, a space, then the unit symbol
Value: 72.5 °
